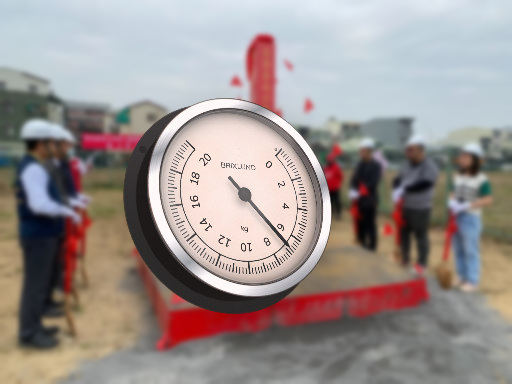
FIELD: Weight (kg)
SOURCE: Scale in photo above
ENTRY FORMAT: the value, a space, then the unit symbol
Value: 7 kg
